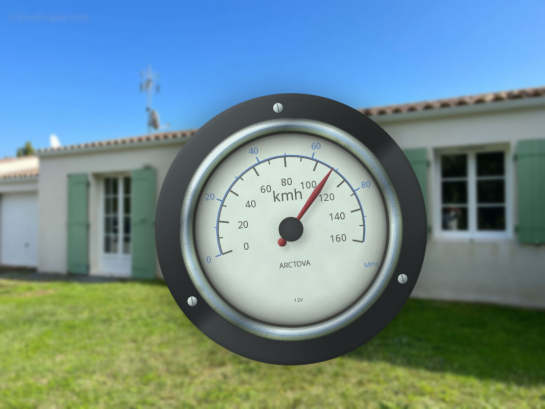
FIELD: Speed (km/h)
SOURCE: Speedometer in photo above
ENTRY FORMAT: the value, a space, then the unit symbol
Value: 110 km/h
